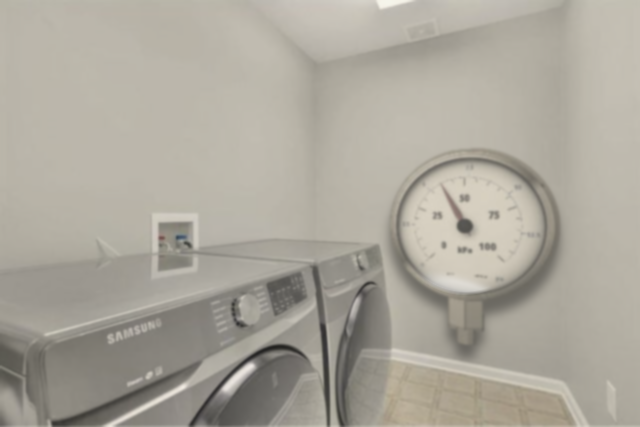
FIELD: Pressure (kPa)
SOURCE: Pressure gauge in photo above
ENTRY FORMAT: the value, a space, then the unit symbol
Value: 40 kPa
